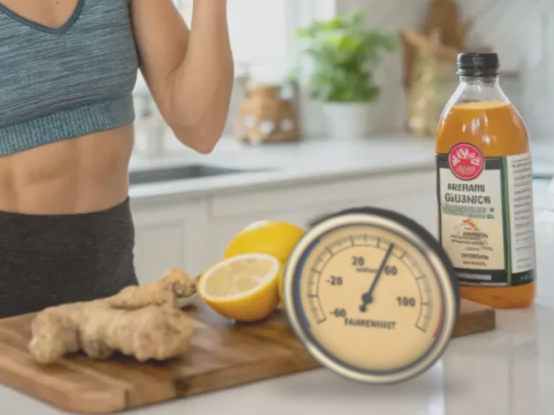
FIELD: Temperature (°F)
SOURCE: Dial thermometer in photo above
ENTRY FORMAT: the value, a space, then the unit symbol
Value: 50 °F
